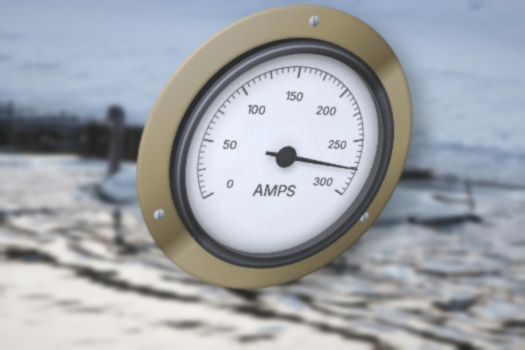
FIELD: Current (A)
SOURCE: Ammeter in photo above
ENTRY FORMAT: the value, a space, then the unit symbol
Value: 275 A
